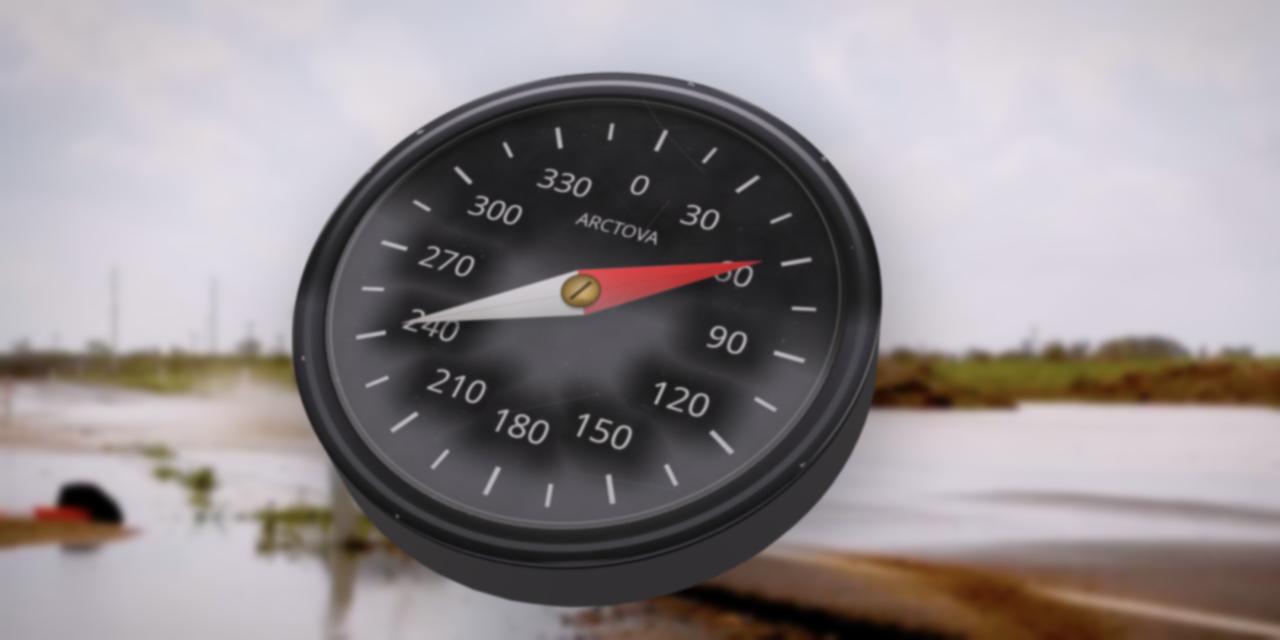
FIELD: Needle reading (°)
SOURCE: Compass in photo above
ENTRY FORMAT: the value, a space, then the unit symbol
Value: 60 °
